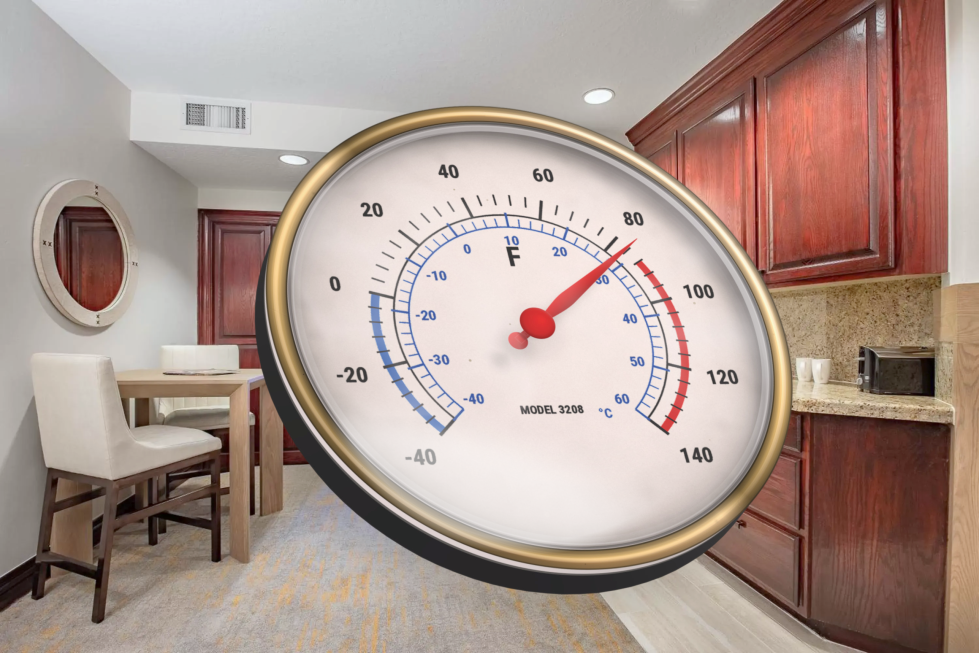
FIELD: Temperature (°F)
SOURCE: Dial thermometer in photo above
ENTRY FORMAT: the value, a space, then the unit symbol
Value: 84 °F
